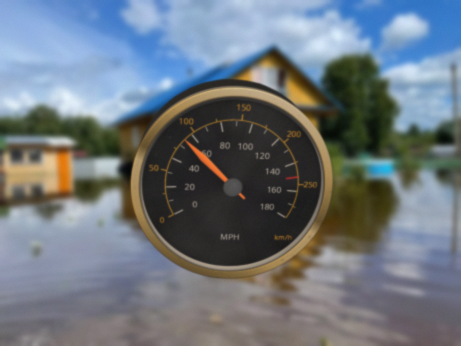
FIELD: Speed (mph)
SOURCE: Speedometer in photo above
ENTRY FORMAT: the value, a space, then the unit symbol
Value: 55 mph
